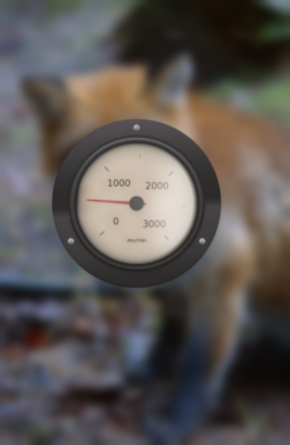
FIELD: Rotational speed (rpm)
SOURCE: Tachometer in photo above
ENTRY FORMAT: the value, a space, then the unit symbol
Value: 500 rpm
